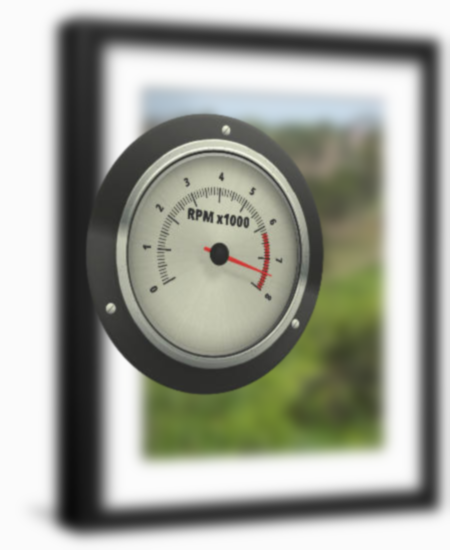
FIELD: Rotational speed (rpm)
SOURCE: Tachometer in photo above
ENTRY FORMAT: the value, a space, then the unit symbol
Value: 7500 rpm
